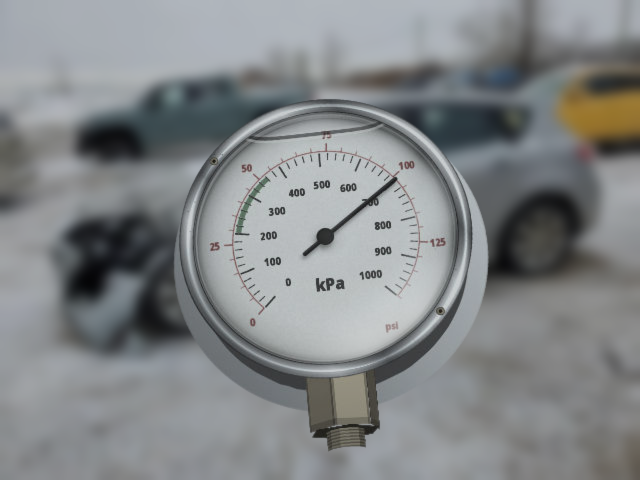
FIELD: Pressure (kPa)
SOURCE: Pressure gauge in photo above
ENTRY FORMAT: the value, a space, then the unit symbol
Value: 700 kPa
